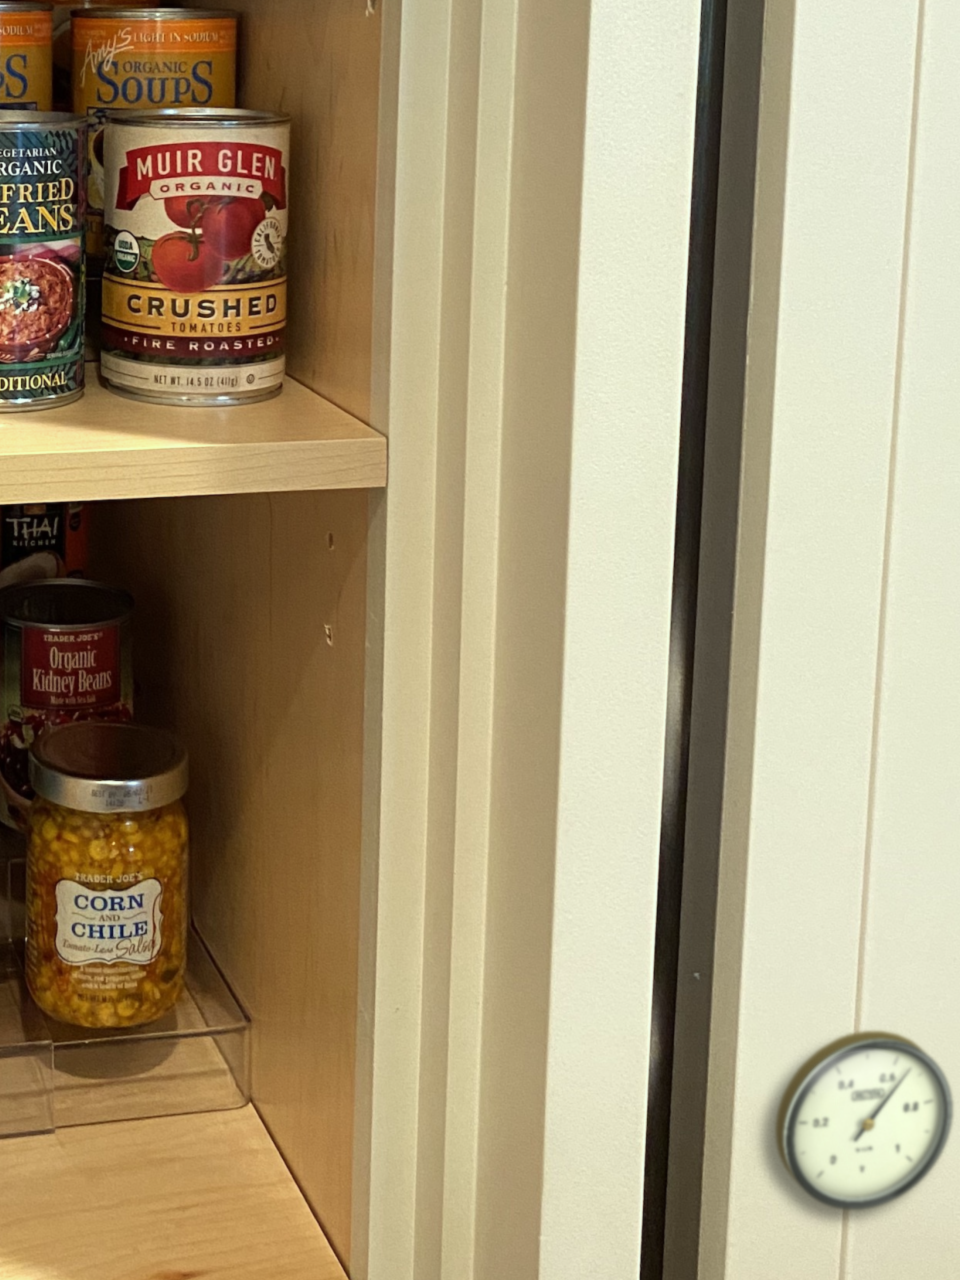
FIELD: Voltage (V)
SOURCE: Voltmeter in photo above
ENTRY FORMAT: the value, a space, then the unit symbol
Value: 0.65 V
